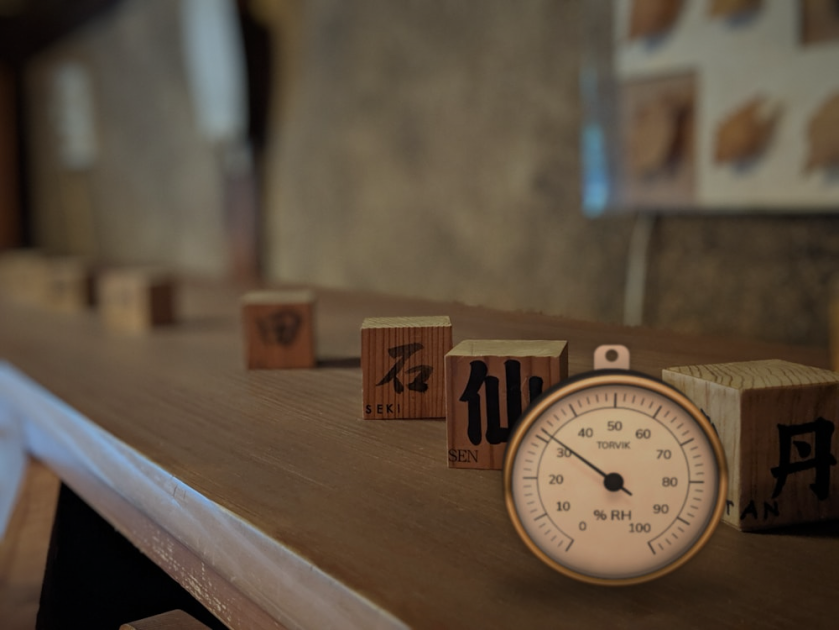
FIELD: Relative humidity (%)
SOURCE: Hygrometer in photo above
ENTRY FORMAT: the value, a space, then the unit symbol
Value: 32 %
